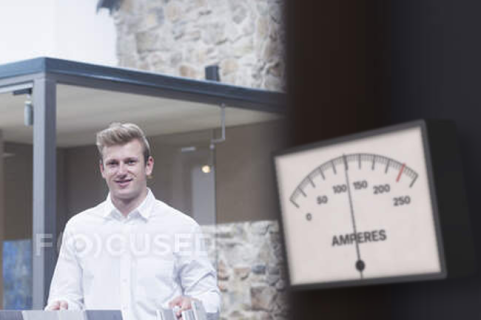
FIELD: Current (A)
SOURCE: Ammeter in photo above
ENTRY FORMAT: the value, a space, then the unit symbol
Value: 125 A
